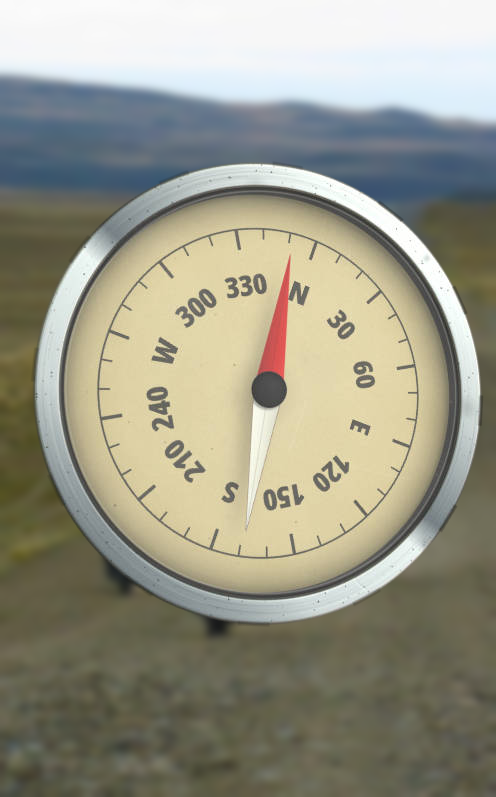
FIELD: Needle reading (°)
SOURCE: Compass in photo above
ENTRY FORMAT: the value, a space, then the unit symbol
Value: 350 °
